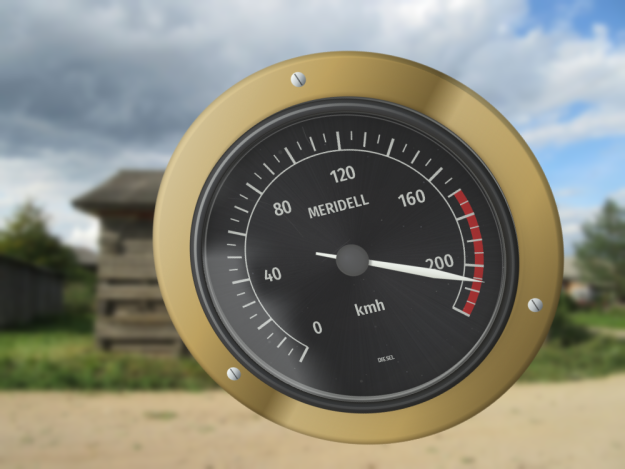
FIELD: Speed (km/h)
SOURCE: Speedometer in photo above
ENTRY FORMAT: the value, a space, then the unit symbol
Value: 205 km/h
